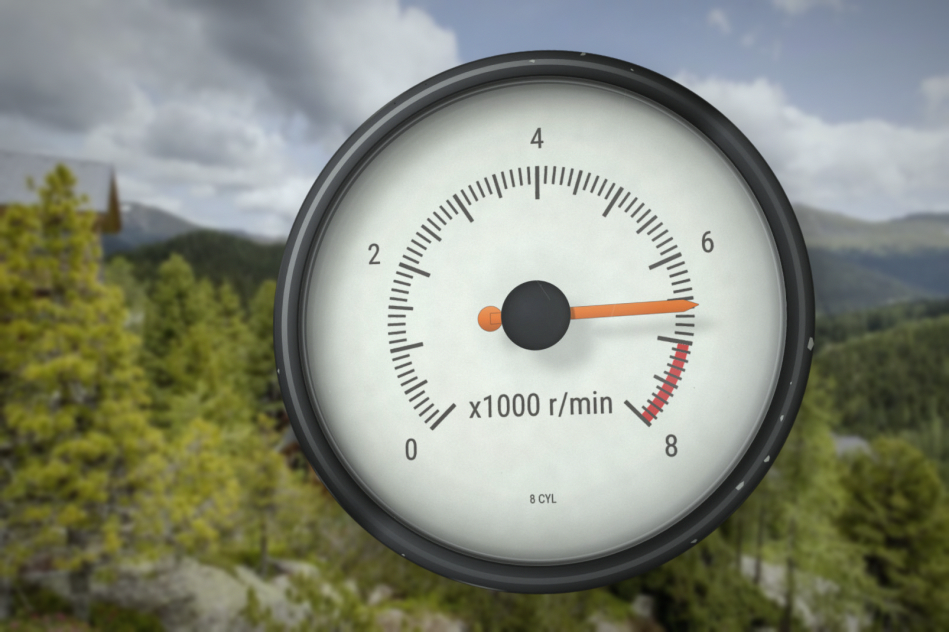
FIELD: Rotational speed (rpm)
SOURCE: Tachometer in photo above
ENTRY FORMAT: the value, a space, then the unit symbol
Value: 6600 rpm
